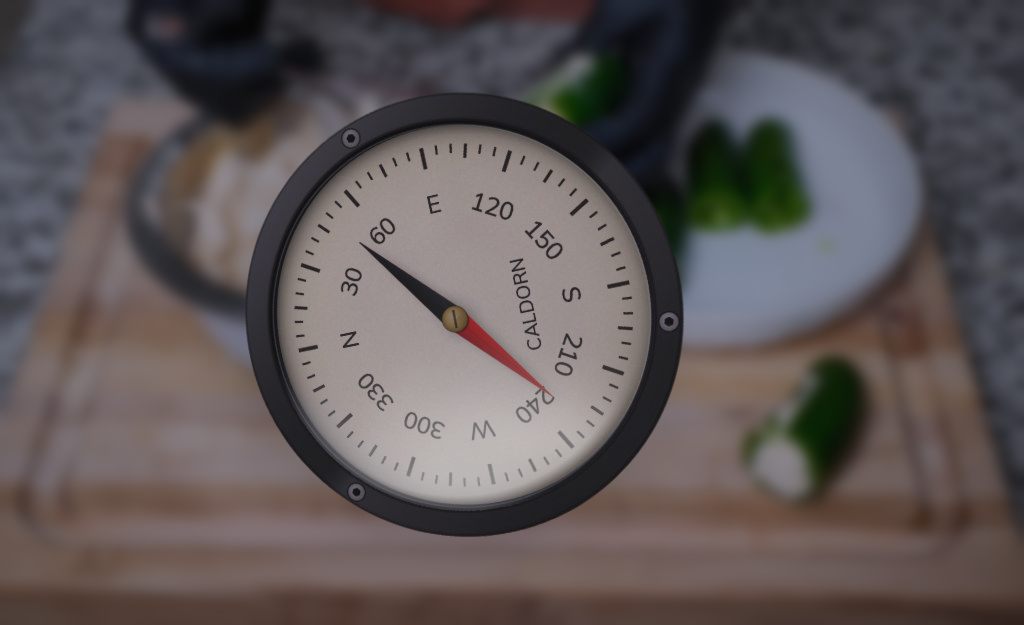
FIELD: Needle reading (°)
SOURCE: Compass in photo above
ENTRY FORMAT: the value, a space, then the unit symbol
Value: 230 °
